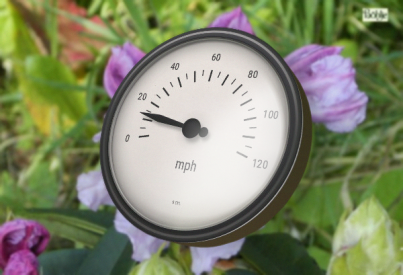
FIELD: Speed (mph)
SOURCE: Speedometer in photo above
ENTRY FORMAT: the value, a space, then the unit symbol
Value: 12.5 mph
